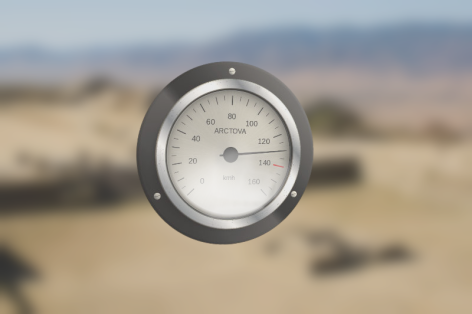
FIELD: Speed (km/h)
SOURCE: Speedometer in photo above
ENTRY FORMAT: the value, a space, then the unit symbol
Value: 130 km/h
